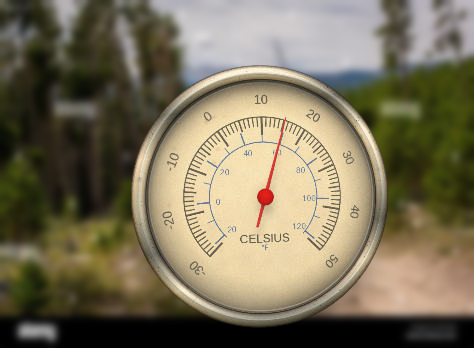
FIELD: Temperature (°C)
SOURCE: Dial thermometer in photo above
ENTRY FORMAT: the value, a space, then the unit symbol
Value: 15 °C
